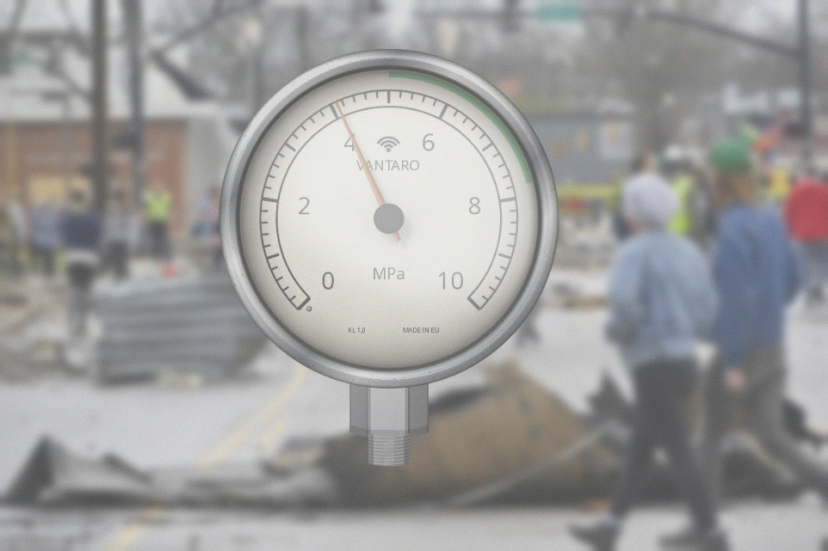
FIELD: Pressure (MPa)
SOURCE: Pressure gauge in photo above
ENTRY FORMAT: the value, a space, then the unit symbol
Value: 4.1 MPa
